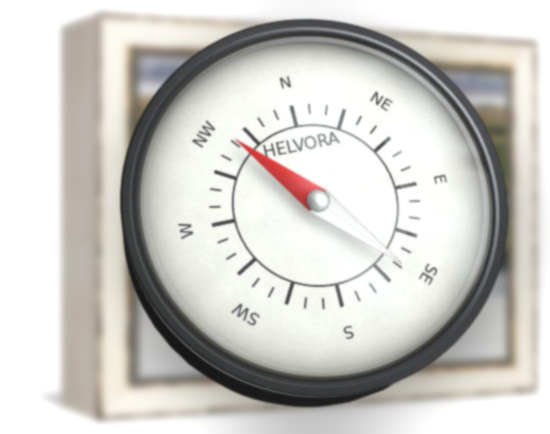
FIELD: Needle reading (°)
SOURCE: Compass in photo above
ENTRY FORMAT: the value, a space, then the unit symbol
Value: 320 °
